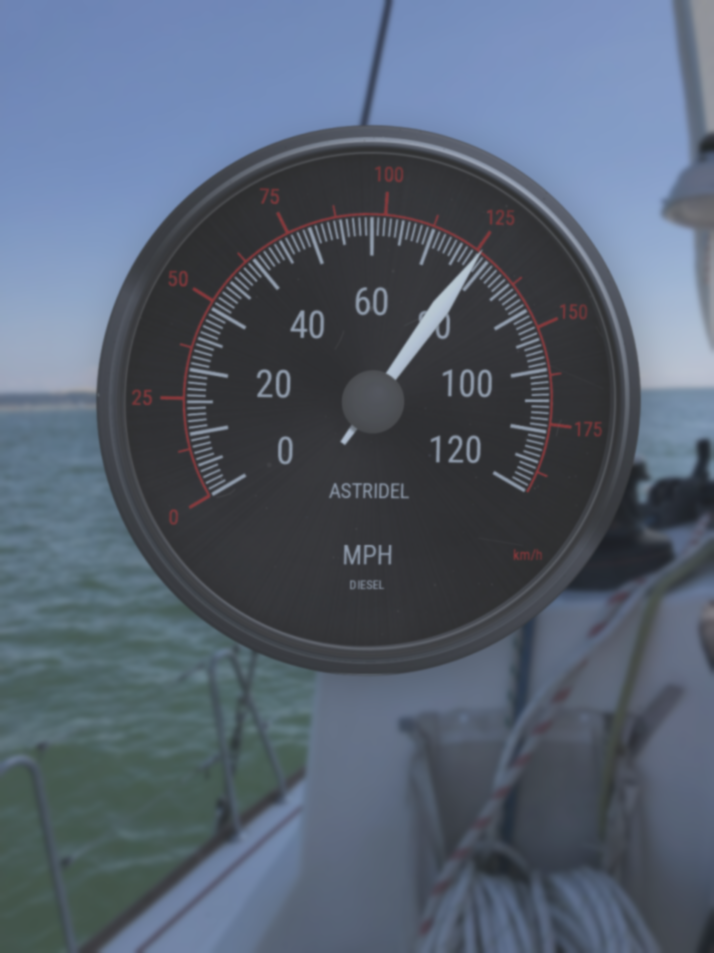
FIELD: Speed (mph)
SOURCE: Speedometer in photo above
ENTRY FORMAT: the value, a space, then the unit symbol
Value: 78 mph
